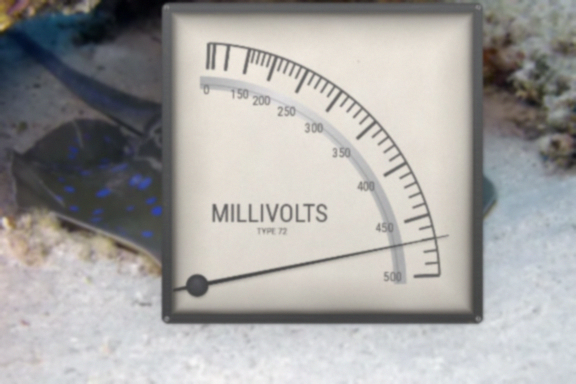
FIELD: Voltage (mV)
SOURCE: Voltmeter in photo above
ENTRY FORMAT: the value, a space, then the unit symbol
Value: 470 mV
